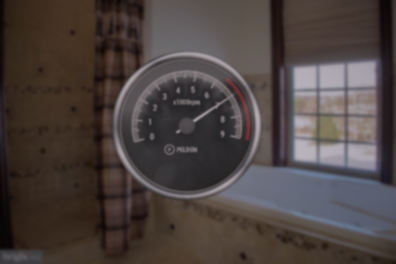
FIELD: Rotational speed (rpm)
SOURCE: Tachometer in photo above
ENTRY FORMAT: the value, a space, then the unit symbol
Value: 7000 rpm
